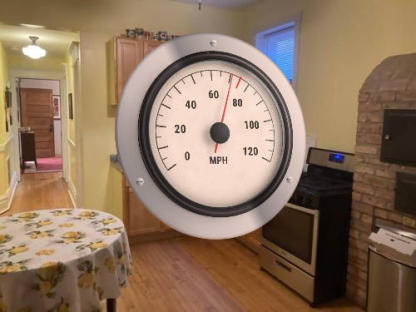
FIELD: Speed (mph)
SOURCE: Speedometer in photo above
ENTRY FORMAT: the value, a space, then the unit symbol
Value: 70 mph
